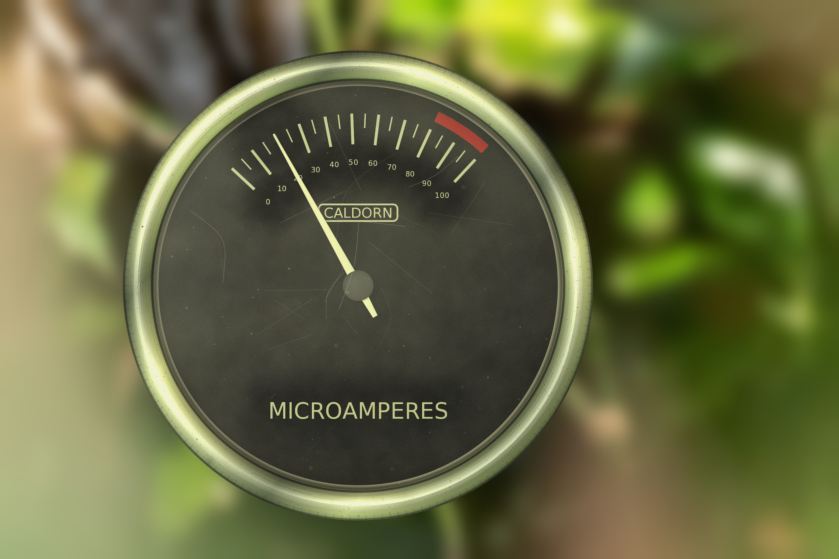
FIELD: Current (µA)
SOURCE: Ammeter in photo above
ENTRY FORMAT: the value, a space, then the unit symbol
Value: 20 µA
